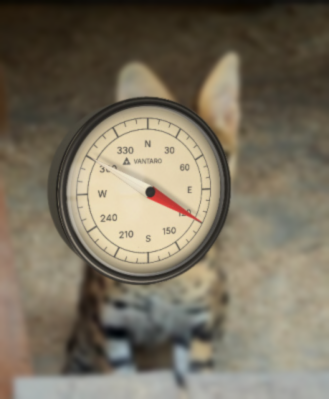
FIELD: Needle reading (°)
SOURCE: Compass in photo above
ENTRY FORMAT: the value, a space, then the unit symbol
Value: 120 °
